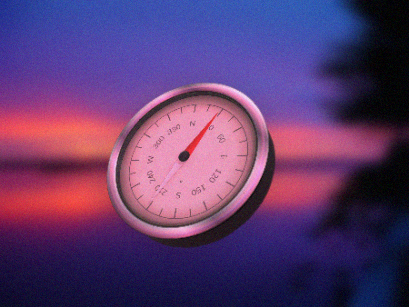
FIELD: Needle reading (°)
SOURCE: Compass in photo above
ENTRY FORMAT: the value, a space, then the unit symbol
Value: 30 °
